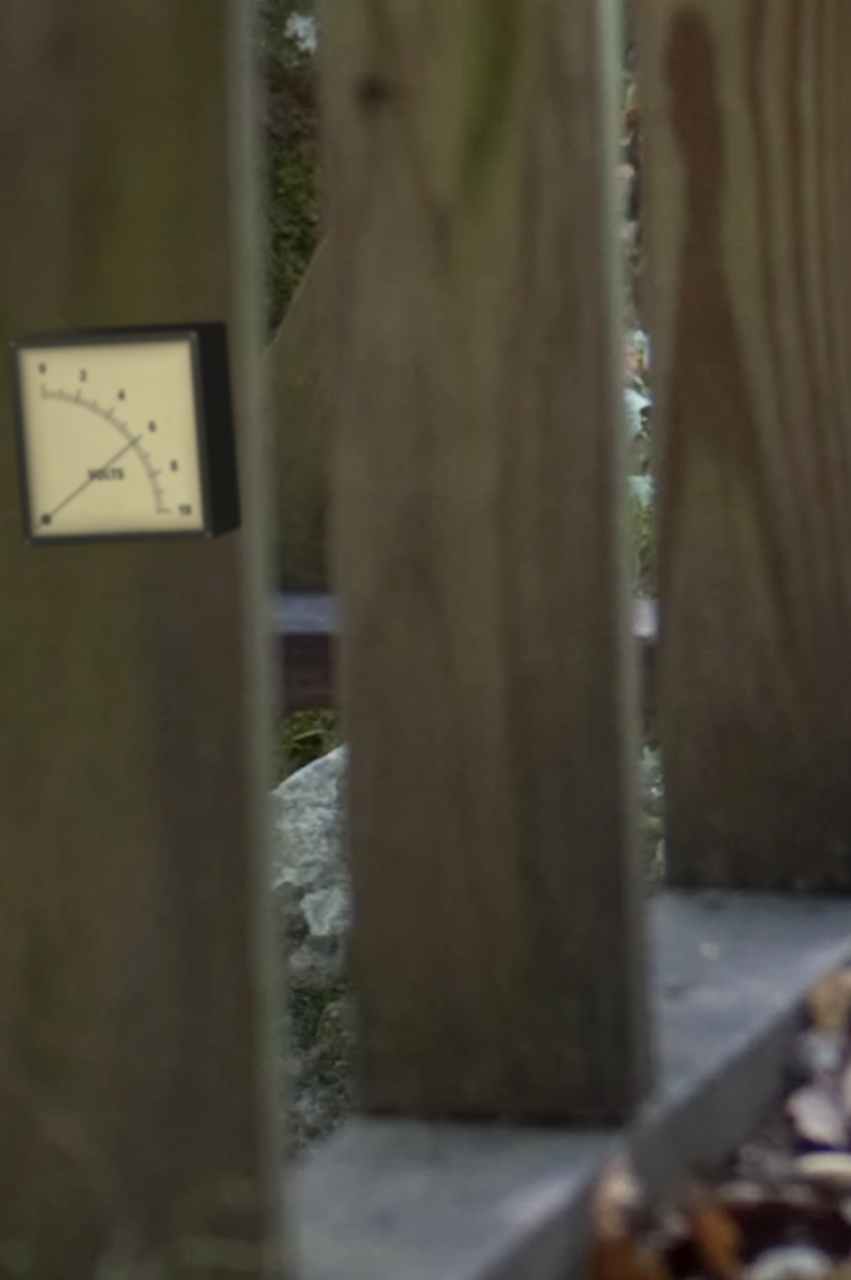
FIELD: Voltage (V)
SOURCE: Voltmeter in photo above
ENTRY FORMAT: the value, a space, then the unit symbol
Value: 6 V
